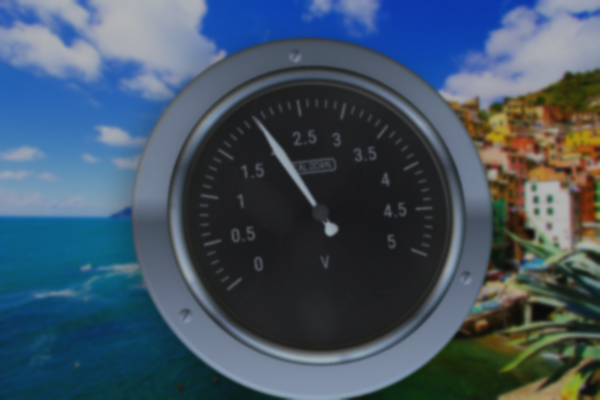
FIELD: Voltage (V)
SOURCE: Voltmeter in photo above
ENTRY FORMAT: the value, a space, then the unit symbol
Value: 2 V
